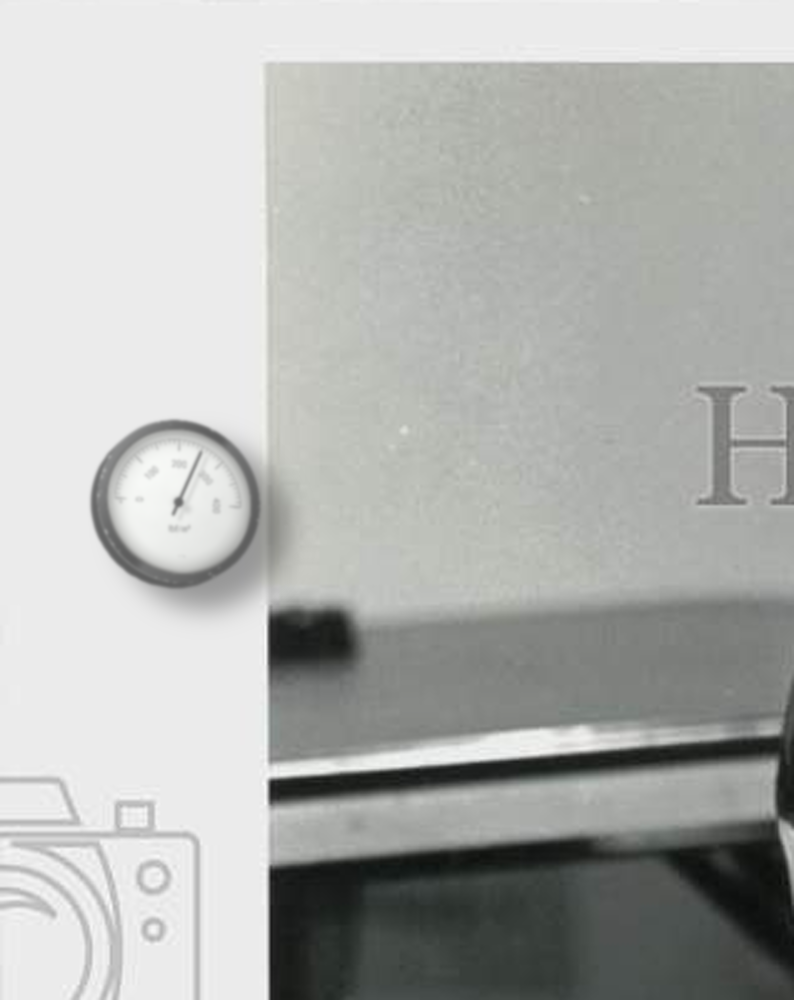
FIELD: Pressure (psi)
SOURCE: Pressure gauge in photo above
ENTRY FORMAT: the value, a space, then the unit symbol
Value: 250 psi
